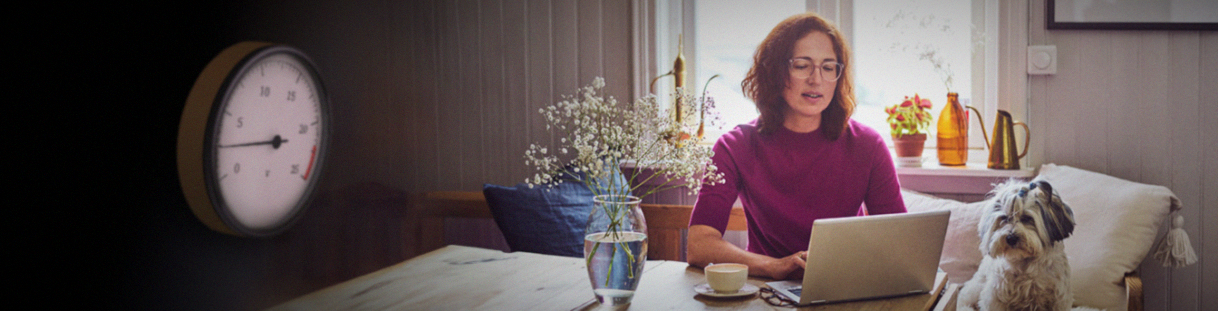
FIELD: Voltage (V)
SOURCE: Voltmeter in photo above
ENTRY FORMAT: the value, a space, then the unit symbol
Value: 2.5 V
